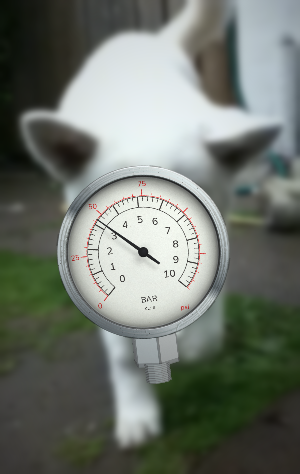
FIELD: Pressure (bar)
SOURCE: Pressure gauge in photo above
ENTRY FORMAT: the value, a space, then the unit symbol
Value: 3.2 bar
